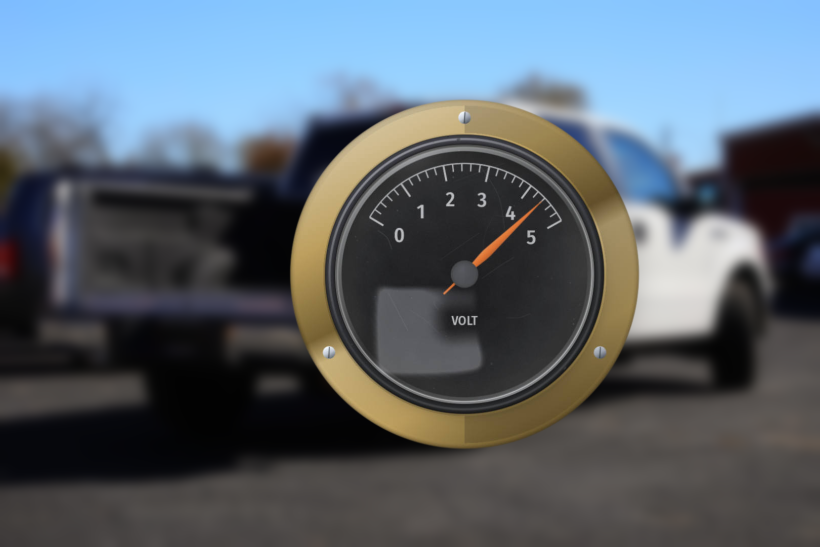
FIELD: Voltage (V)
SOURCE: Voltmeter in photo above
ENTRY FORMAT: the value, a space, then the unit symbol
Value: 4.4 V
